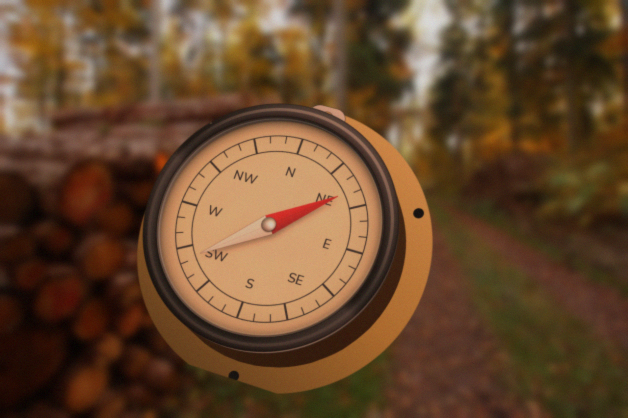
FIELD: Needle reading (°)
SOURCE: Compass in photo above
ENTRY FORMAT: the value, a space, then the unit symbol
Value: 50 °
